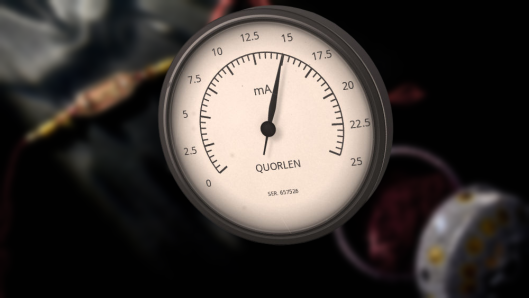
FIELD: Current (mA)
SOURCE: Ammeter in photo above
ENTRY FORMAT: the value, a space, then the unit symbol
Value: 15 mA
